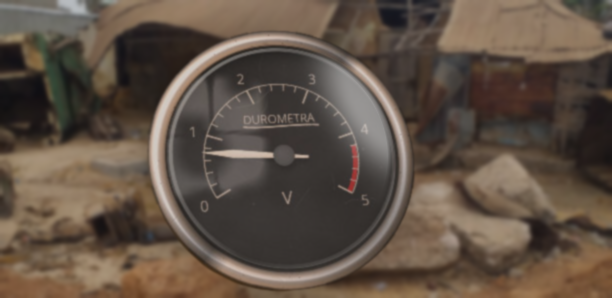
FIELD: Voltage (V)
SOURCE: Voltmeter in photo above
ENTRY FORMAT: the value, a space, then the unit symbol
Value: 0.7 V
